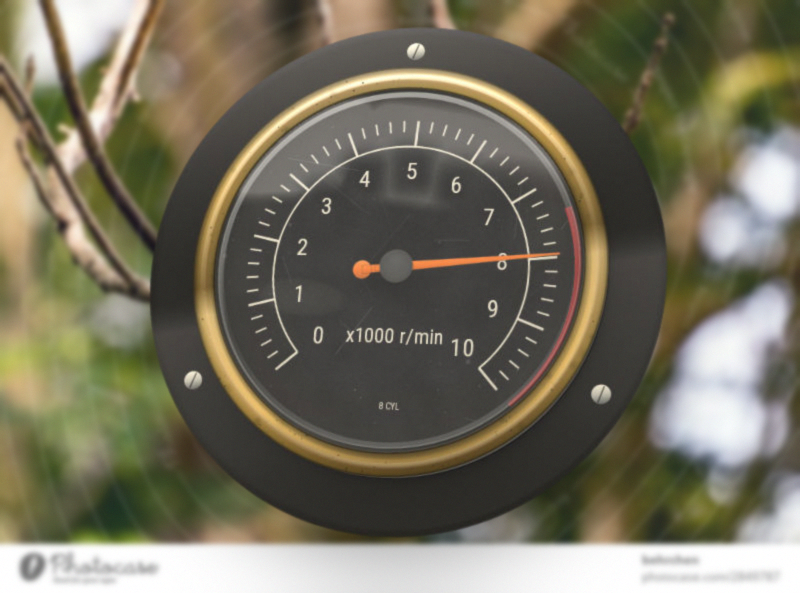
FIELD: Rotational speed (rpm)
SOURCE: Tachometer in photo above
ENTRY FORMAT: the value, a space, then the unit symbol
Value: 8000 rpm
